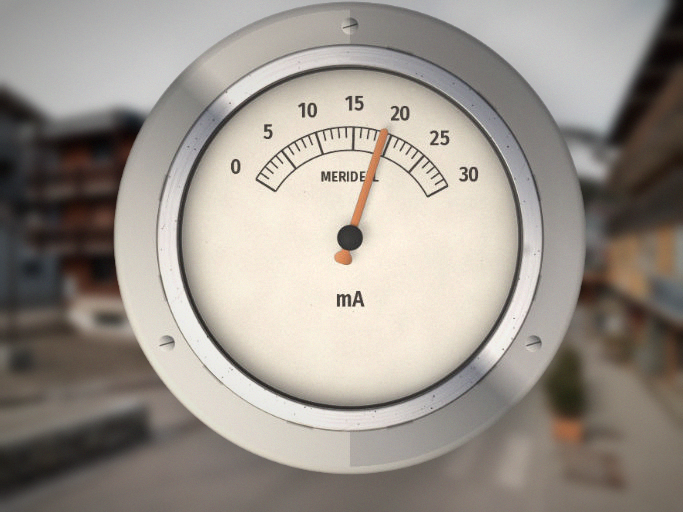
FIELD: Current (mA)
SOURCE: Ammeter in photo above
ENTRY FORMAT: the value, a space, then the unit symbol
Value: 19 mA
